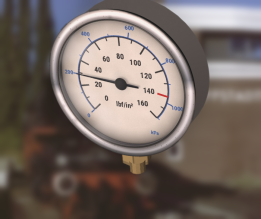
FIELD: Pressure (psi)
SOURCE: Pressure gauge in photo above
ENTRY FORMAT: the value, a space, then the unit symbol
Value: 30 psi
